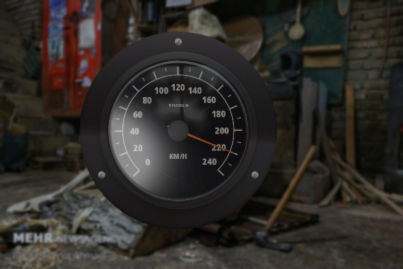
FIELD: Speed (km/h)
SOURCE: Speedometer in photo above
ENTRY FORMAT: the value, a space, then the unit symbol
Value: 220 km/h
